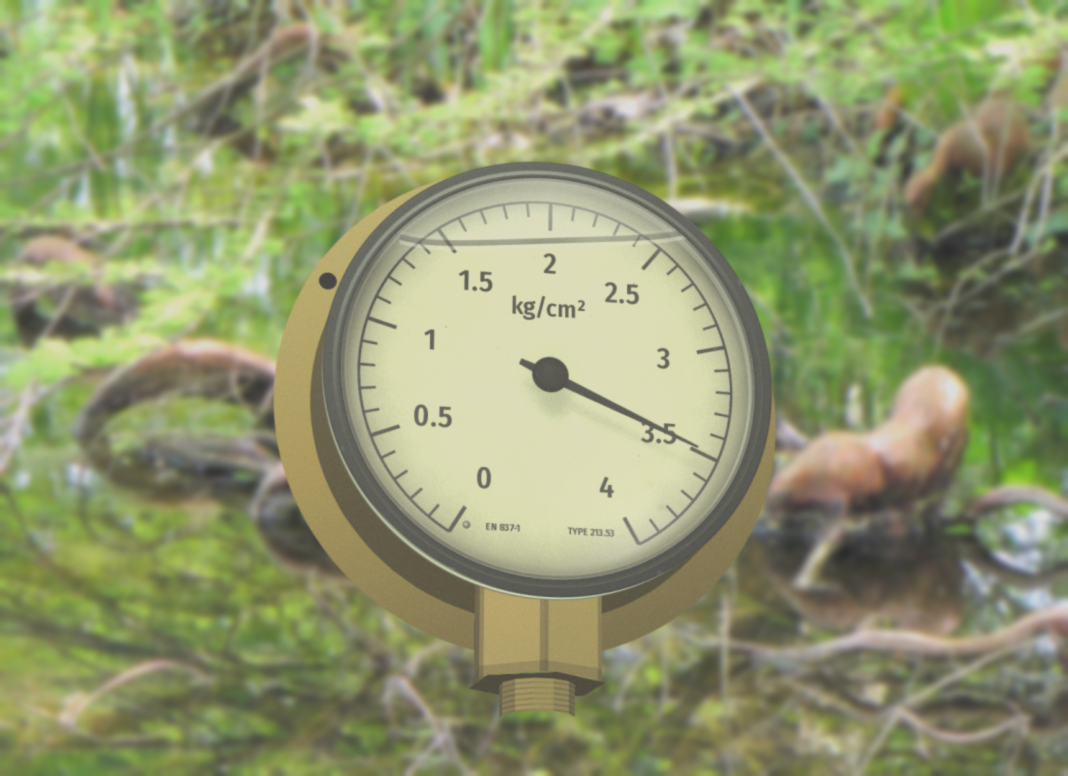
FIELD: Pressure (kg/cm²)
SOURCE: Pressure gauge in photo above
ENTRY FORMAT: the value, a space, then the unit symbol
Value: 3.5 kg/cm²
